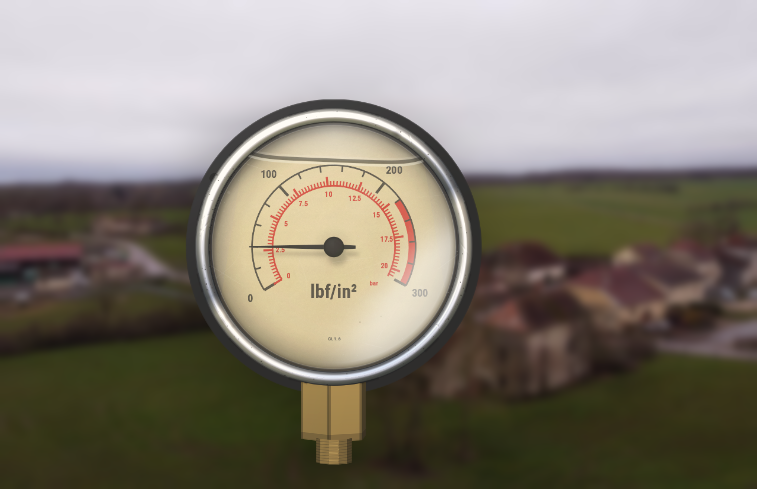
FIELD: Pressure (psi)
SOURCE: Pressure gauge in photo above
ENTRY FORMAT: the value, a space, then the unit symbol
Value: 40 psi
